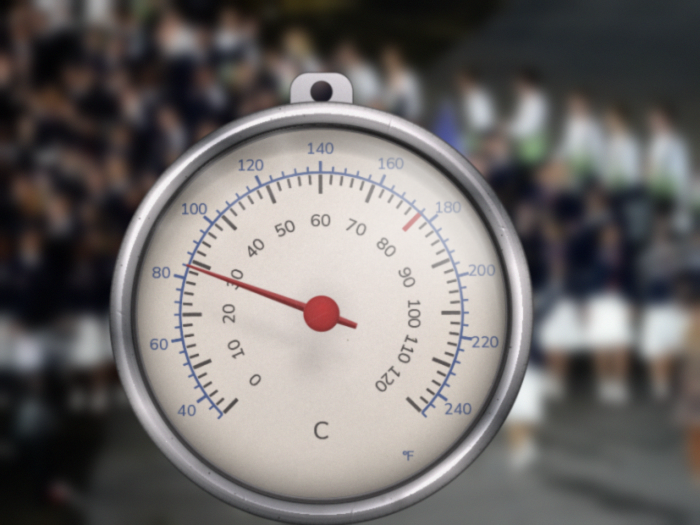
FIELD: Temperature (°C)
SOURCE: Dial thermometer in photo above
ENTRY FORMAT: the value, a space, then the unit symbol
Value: 29 °C
